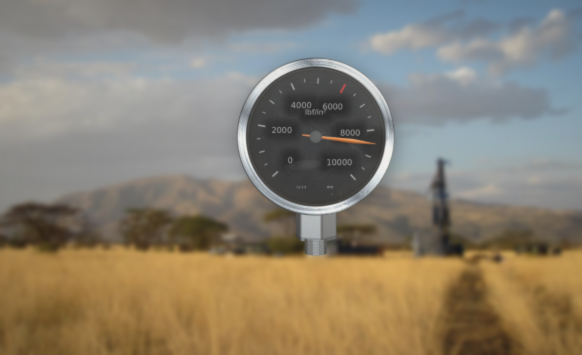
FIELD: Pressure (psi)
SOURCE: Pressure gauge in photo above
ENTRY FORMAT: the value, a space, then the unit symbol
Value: 8500 psi
